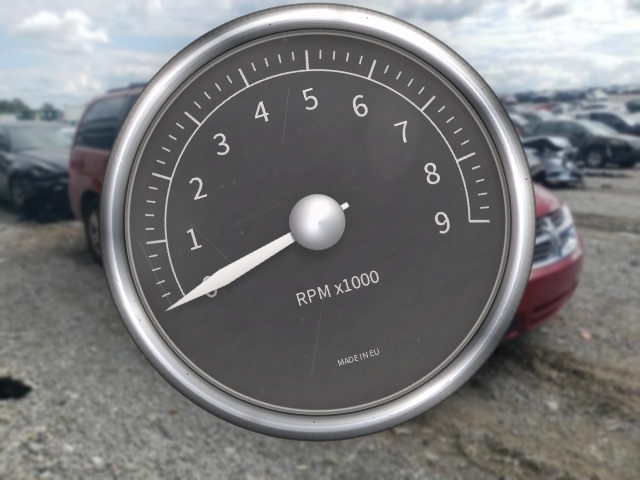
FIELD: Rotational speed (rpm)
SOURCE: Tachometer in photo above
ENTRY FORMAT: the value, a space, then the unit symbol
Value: 0 rpm
